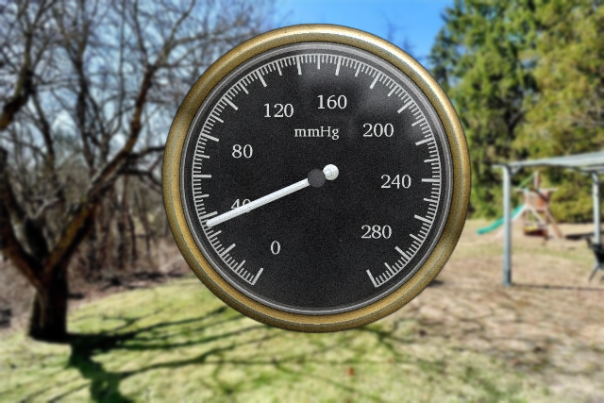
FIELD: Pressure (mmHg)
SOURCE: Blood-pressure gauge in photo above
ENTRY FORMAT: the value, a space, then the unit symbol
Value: 36 mmHg
